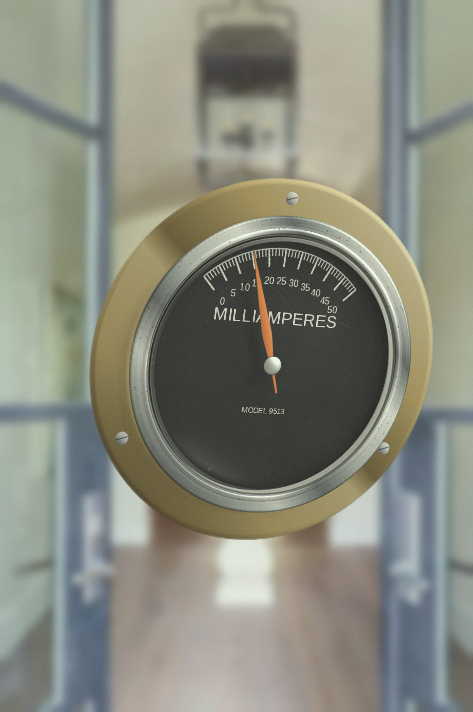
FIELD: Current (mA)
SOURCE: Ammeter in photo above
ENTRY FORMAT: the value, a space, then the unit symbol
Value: 15 mA
